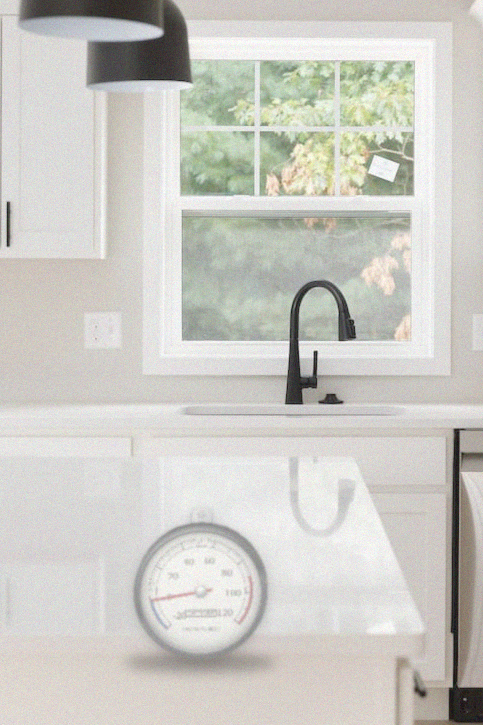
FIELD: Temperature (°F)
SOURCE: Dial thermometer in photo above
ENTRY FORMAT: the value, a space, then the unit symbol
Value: 0 °F
